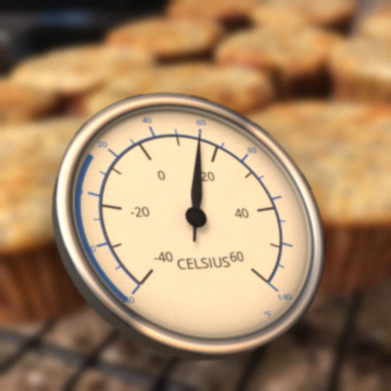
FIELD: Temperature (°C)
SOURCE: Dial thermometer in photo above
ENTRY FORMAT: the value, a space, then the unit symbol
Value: 15 °C
